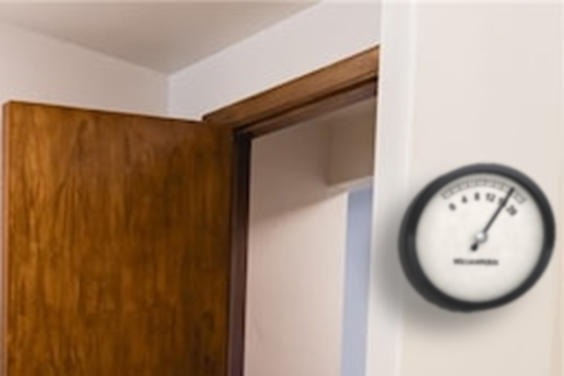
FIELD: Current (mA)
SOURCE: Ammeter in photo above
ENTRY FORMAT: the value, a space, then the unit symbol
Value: 16 mA
